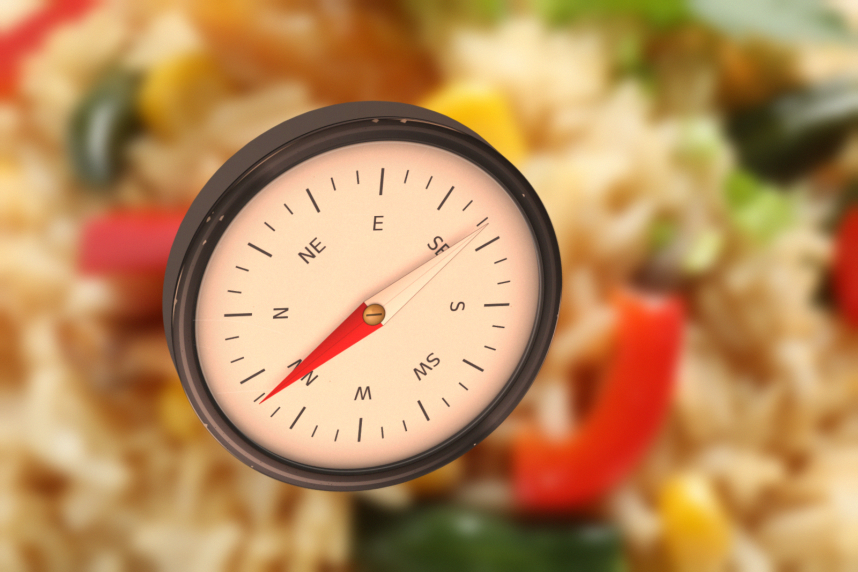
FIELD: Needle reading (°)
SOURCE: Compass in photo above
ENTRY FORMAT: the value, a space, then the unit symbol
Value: 320 °
